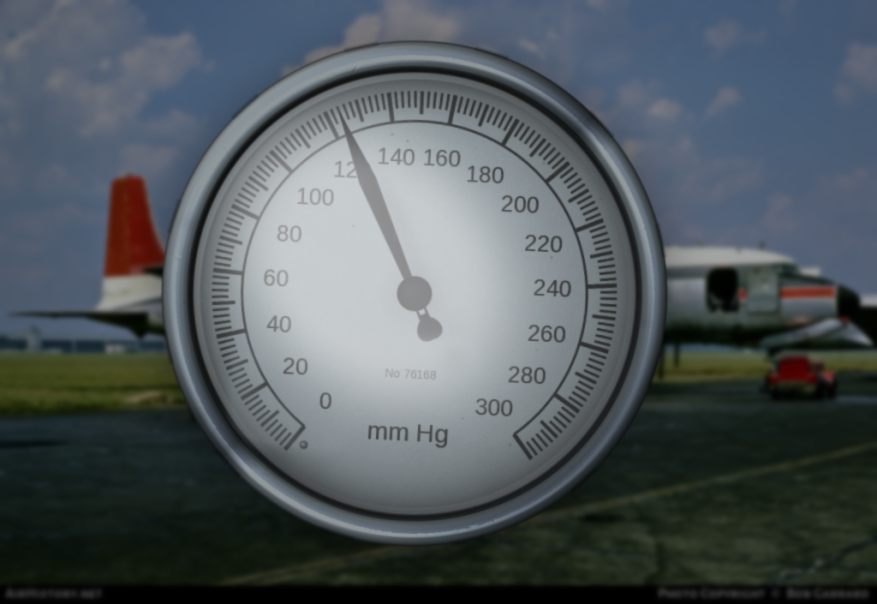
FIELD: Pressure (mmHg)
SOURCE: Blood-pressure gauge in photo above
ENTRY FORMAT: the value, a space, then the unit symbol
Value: 124 mmHg
